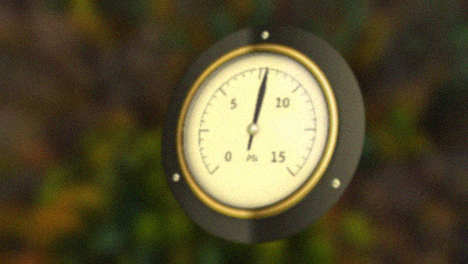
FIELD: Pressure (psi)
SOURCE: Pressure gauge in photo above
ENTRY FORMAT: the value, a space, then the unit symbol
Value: 8 psi
